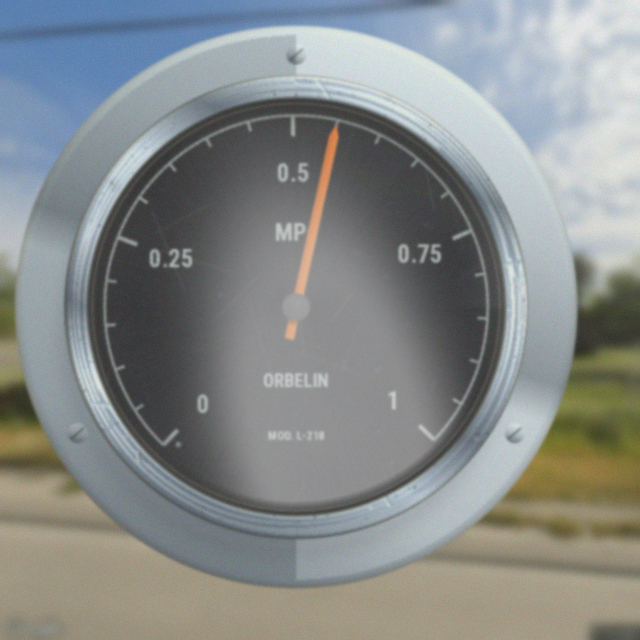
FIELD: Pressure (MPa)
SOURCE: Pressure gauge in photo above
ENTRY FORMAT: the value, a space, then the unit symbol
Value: 0.55 MPa
